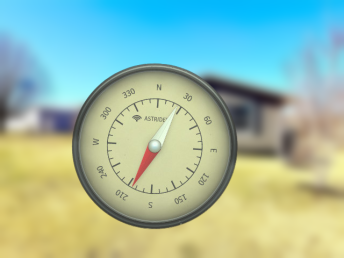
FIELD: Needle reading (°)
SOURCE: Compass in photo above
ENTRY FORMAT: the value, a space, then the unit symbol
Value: 205 °
